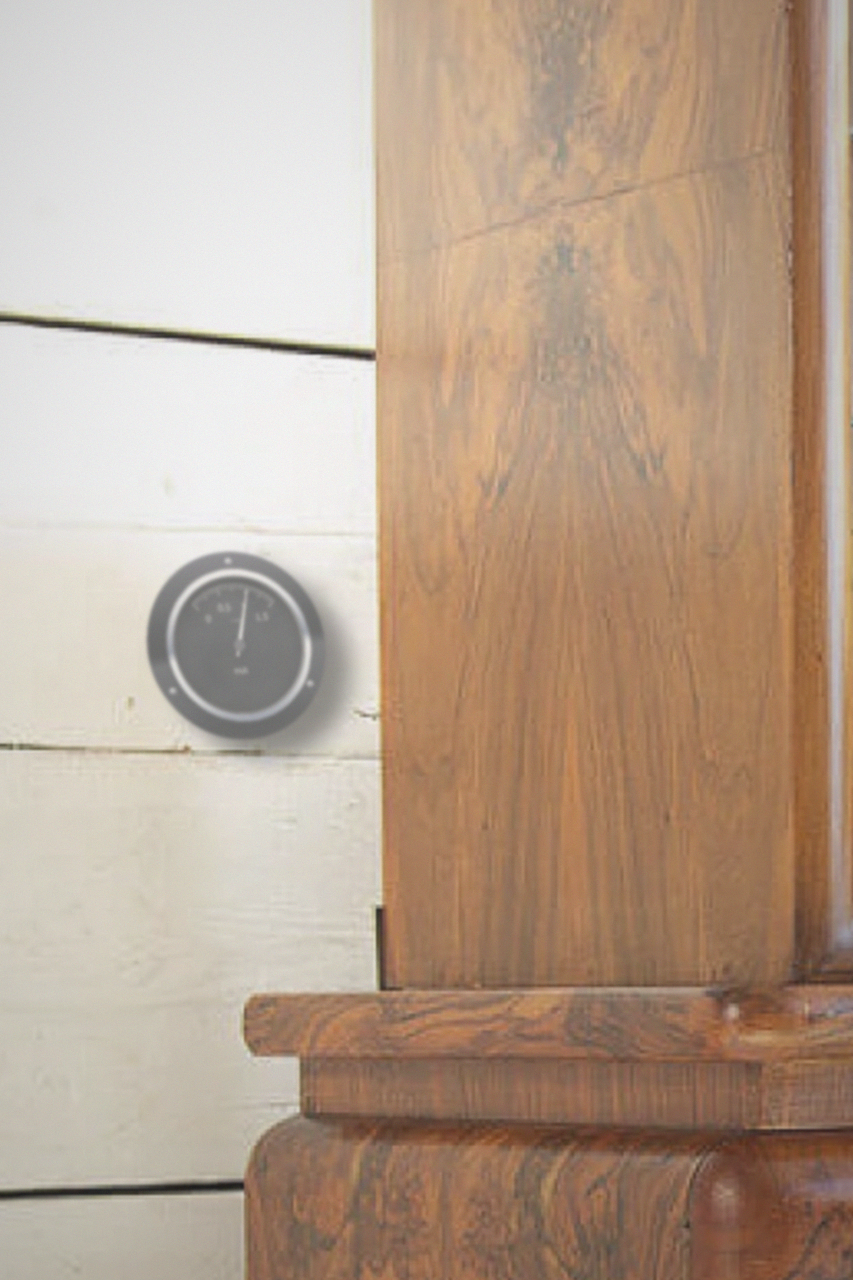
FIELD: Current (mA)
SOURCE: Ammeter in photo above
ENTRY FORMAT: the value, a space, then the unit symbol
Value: 1 mA
